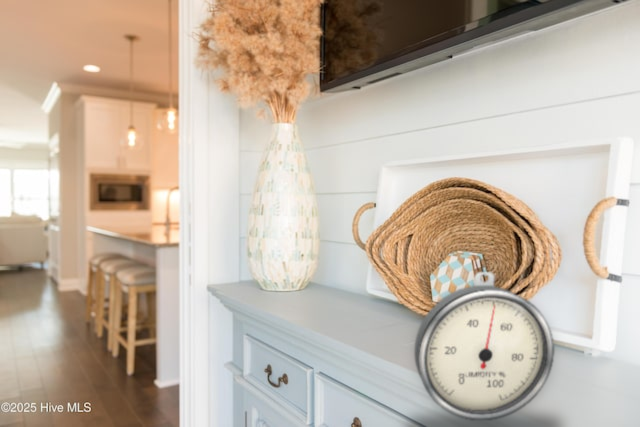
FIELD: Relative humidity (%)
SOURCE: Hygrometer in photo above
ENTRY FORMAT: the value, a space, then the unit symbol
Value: 50 %
